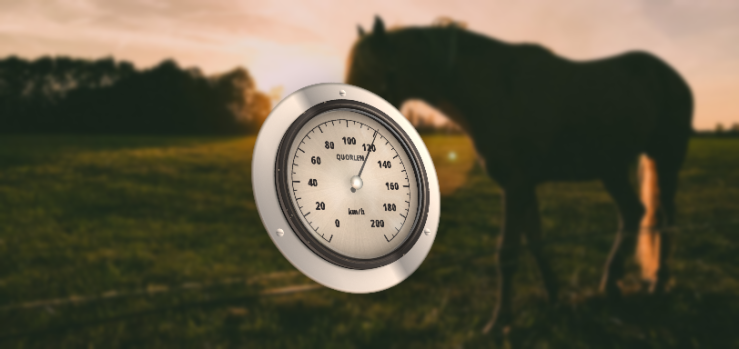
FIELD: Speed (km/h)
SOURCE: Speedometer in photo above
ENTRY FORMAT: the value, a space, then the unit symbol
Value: 120 km/h
